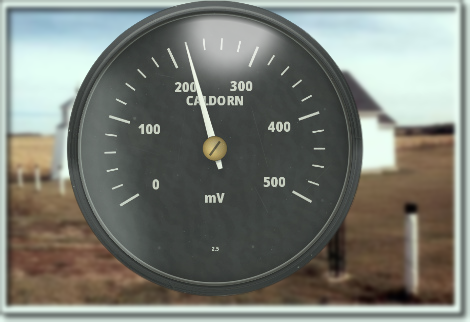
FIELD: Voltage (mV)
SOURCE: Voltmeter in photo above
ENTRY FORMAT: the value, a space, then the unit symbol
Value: 220 mV
